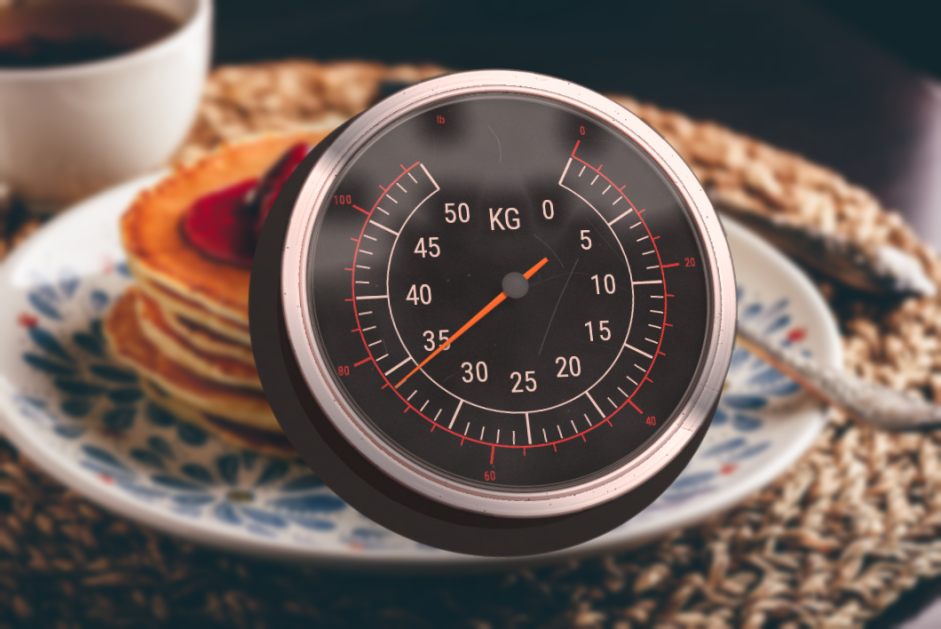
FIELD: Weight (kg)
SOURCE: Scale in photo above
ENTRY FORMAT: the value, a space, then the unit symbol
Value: 34 kg
